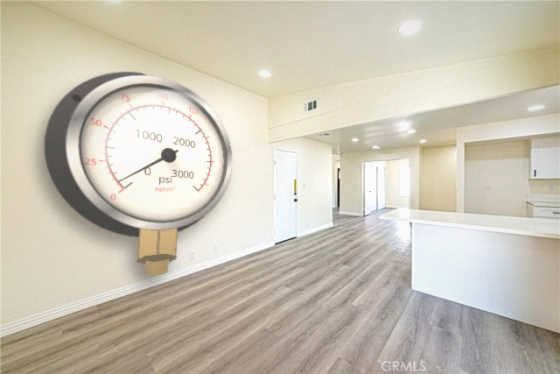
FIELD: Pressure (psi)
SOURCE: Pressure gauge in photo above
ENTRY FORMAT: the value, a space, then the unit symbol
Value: 100 psi
